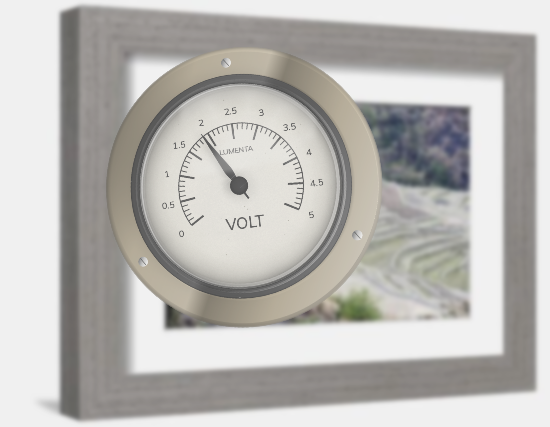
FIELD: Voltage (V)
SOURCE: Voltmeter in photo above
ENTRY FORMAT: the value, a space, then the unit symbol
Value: 1.9 V
